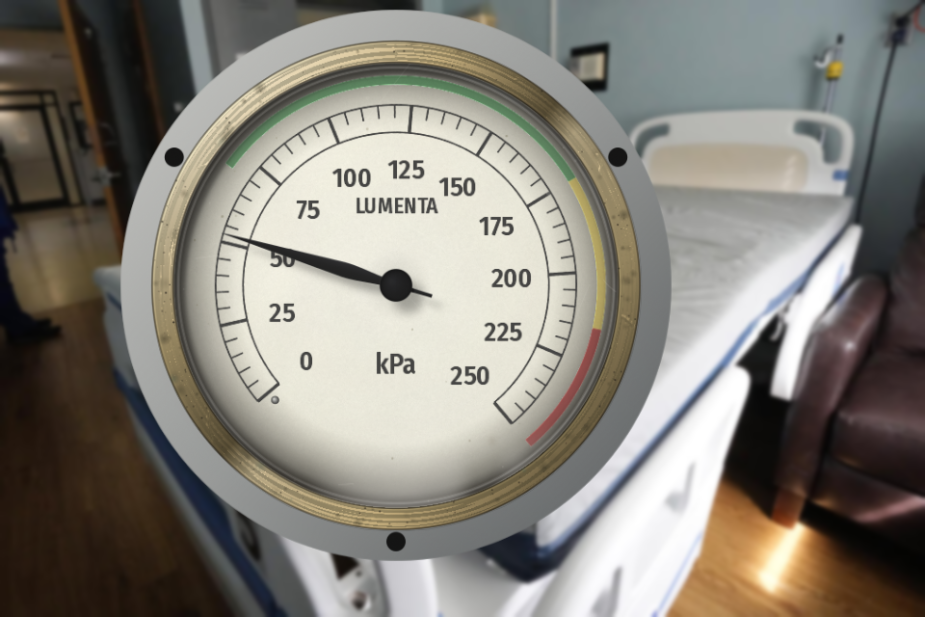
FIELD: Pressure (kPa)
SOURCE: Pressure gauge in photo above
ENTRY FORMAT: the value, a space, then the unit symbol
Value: 52.5 kPa
